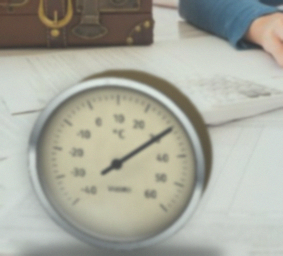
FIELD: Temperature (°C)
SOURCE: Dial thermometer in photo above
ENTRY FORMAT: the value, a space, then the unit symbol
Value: 30 °C
